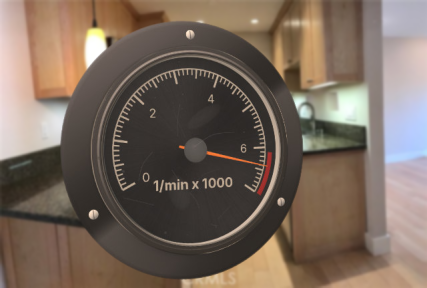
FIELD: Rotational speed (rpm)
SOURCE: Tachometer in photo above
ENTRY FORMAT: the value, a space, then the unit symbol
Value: 6400 rpm
